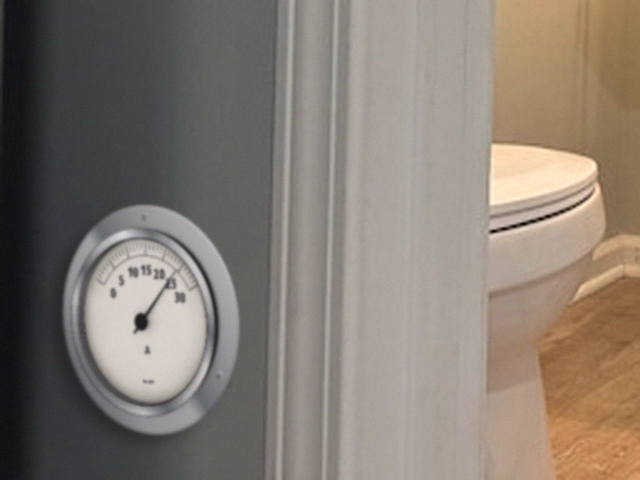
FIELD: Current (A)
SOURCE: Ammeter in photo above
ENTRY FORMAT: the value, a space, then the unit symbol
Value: 25 A
